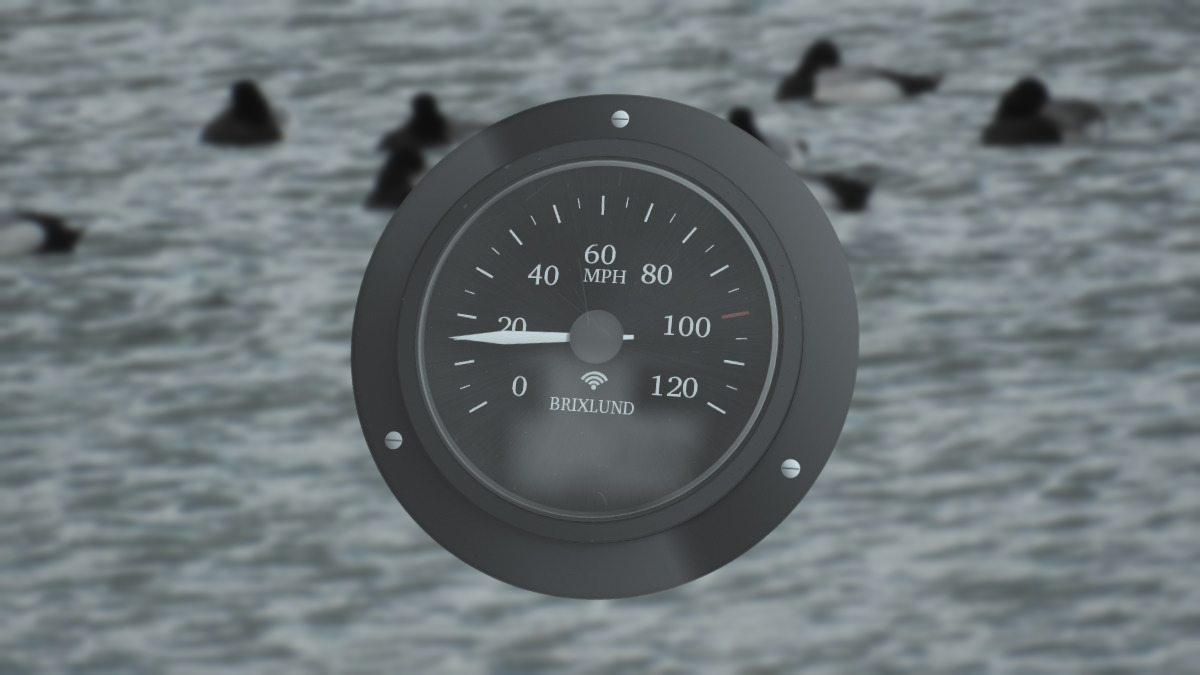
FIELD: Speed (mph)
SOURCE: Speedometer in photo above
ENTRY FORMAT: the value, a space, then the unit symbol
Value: 15 mph
